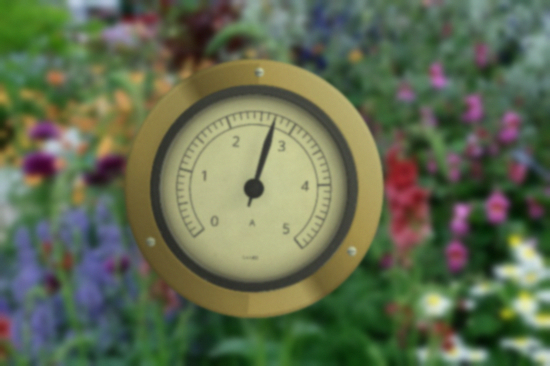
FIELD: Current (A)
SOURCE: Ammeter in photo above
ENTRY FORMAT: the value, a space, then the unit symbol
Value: 2.7 A
